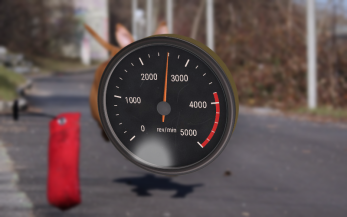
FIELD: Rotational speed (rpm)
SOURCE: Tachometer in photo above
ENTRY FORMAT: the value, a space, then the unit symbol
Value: 2600 rpm
